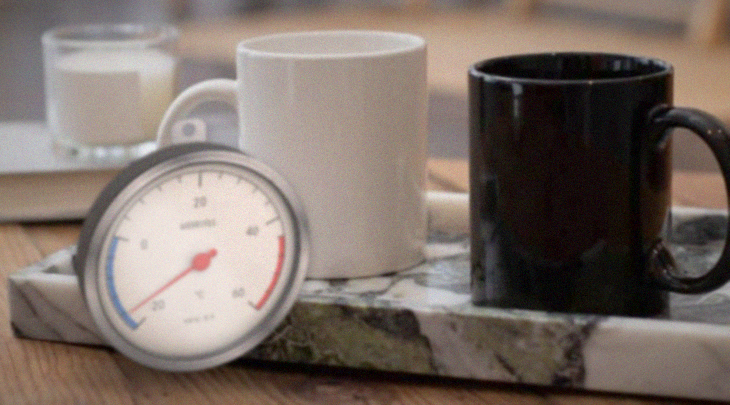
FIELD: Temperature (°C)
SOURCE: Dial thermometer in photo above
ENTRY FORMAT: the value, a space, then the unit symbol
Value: -16 °C
